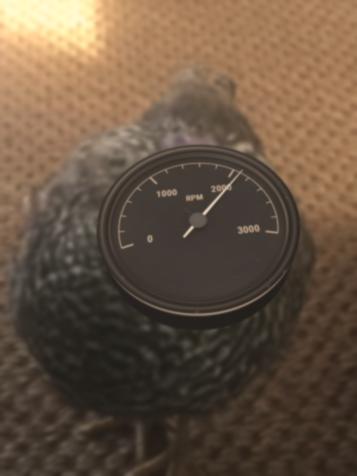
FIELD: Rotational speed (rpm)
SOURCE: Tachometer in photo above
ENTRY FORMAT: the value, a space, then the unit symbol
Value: 2100 rpm
